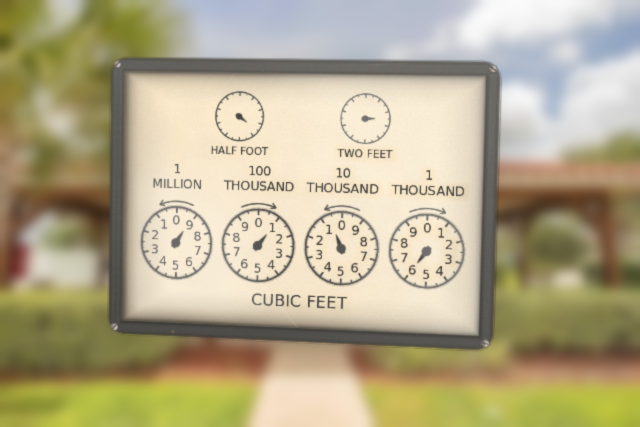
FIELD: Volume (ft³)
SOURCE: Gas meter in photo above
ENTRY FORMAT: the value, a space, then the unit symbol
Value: 910600 ft³
